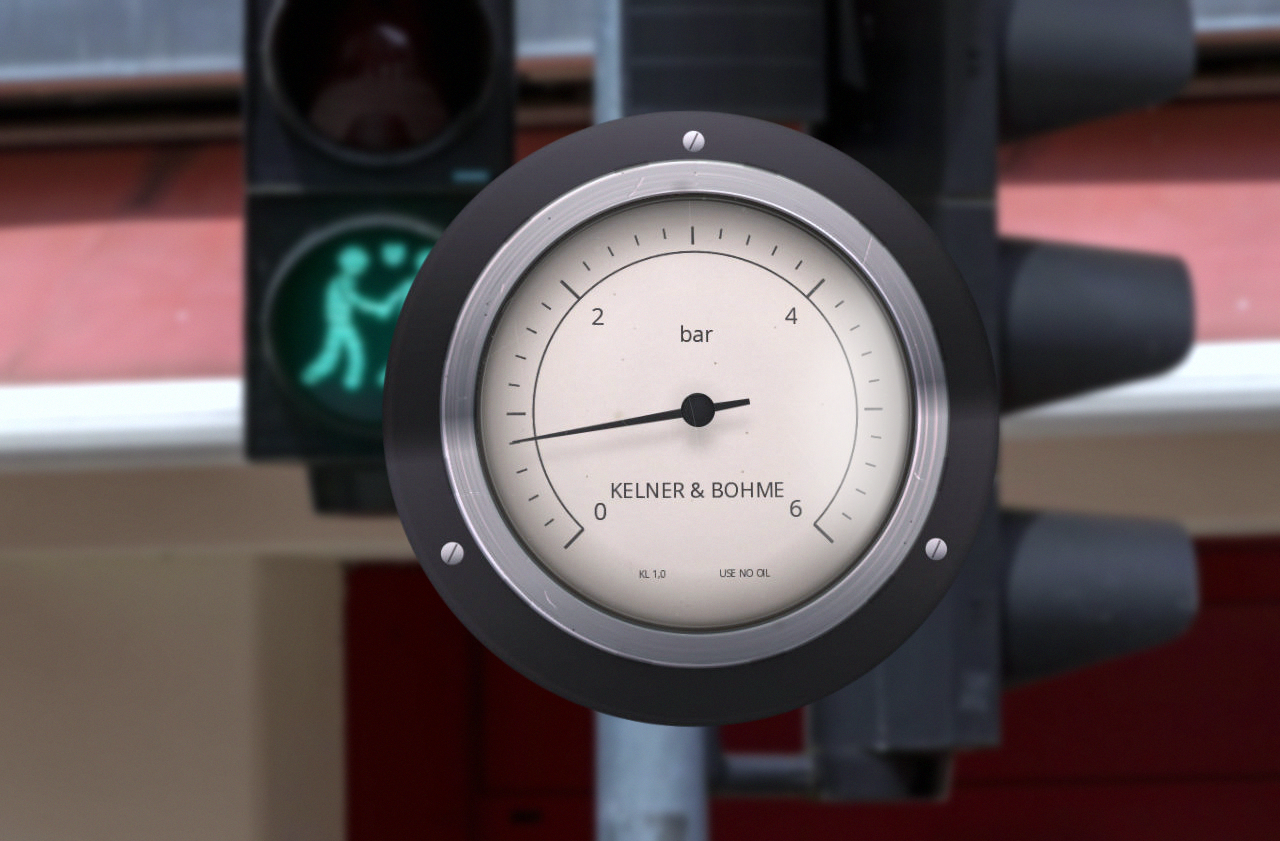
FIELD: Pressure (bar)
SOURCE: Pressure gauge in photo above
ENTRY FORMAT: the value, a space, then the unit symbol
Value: 0.8 bar
